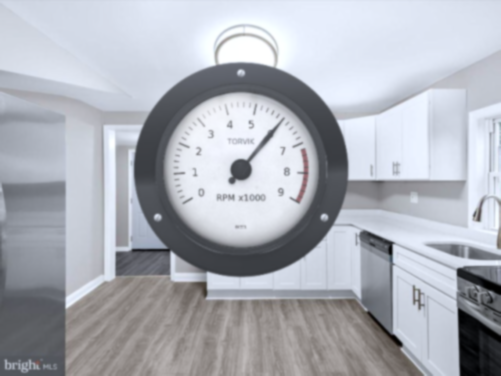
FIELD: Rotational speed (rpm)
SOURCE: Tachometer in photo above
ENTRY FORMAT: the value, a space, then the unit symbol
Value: 6000 rpm
